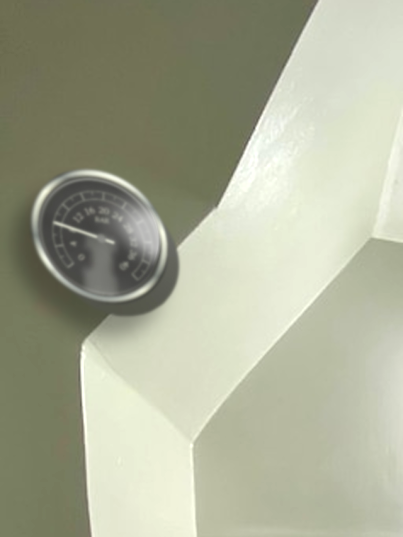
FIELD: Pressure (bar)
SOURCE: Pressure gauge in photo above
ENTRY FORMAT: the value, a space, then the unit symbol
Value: 8 bar
